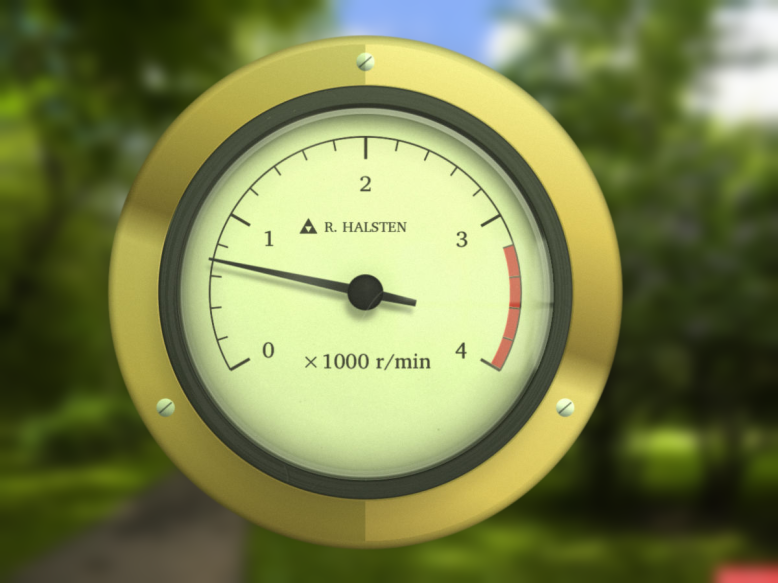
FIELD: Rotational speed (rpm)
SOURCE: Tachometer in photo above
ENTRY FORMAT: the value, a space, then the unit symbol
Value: 700 rpm
